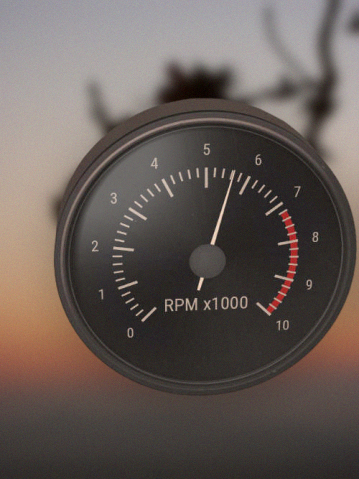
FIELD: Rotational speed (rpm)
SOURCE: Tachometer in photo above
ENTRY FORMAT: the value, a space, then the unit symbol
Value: 5600 rpm
